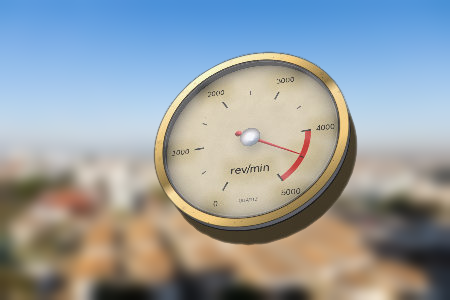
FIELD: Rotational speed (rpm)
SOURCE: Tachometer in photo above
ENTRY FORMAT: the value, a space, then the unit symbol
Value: 4500 rpm
